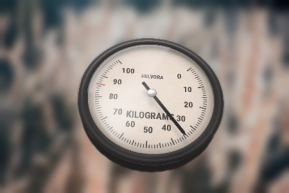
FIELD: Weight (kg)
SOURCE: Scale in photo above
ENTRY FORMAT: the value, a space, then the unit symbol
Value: 35 kg
